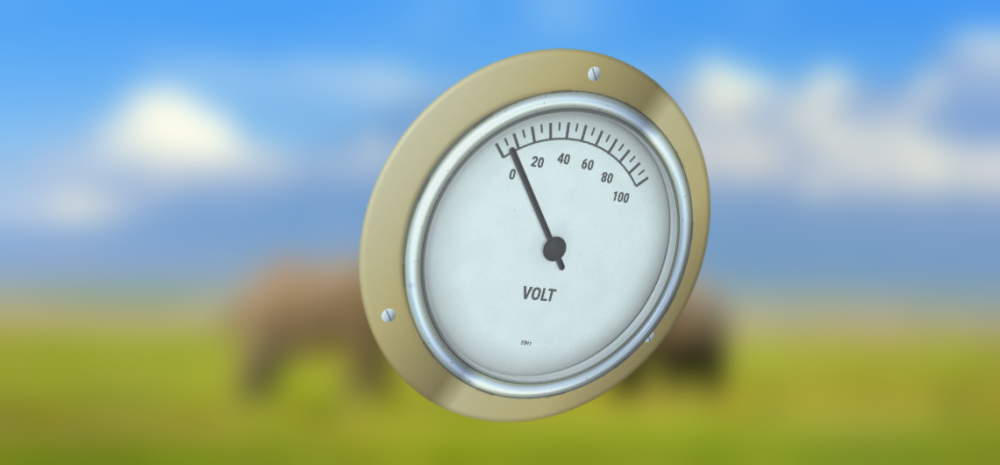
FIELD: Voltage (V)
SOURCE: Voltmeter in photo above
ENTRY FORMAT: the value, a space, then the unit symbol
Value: 5 V
